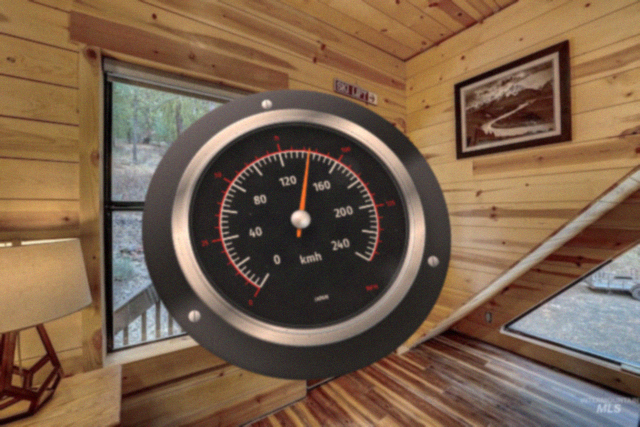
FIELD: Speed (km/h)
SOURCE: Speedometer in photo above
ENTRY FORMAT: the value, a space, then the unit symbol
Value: 140 km/h
